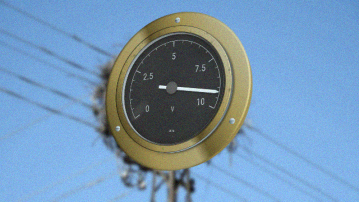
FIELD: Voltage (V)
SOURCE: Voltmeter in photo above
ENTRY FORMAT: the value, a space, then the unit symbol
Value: 9.25 V
